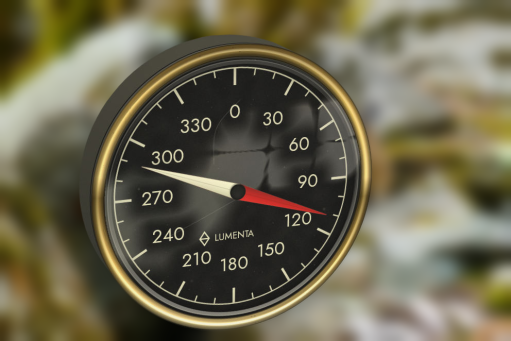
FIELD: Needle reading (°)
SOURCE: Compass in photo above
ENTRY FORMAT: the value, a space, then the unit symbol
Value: 110 °
